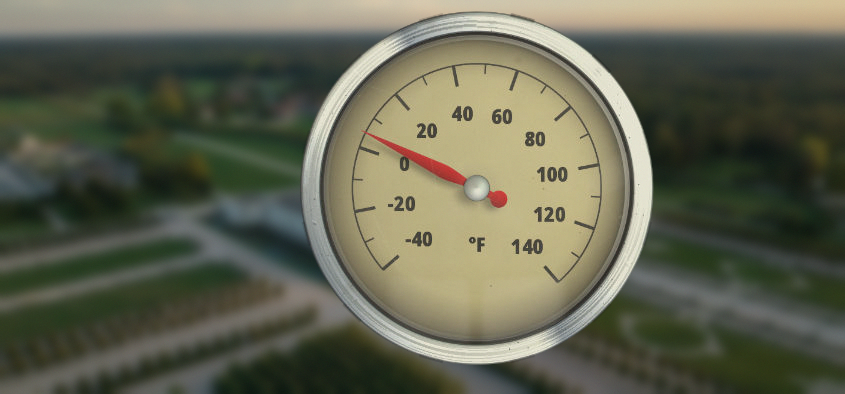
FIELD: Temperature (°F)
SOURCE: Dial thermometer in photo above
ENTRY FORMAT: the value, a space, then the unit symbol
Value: 5 °F
